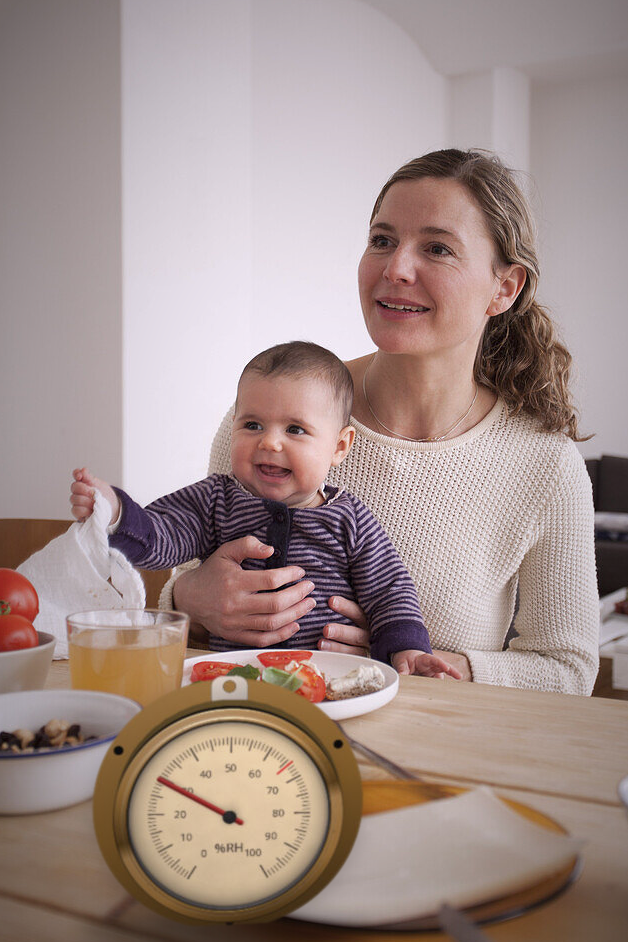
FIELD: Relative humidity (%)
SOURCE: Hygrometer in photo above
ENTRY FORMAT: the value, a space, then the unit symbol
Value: 30 %
